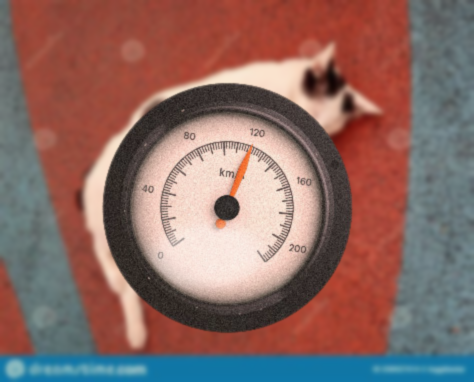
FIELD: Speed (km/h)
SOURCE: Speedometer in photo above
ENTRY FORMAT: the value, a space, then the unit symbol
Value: 120 km/h
